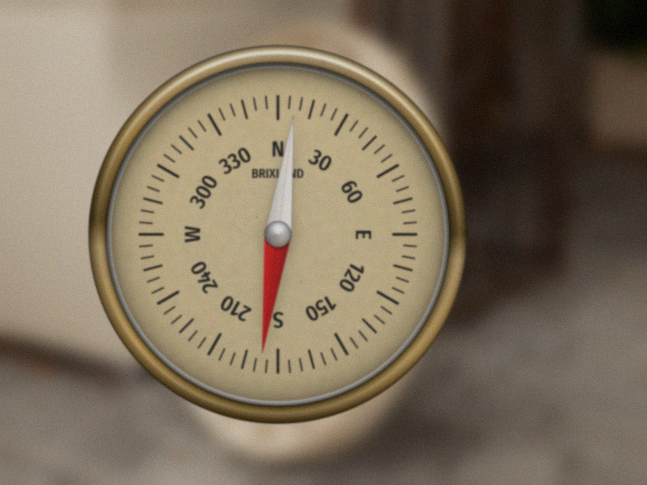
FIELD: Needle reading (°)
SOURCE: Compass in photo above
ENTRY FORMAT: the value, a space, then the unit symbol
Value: 187.5 °
